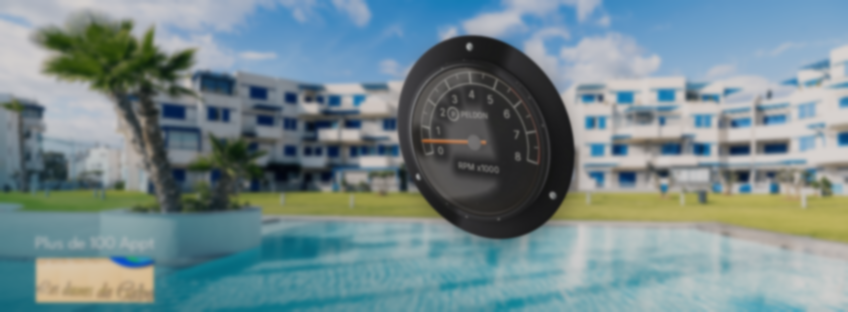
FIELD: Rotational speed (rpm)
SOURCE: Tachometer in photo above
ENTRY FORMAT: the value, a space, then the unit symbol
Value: 500 rpm
